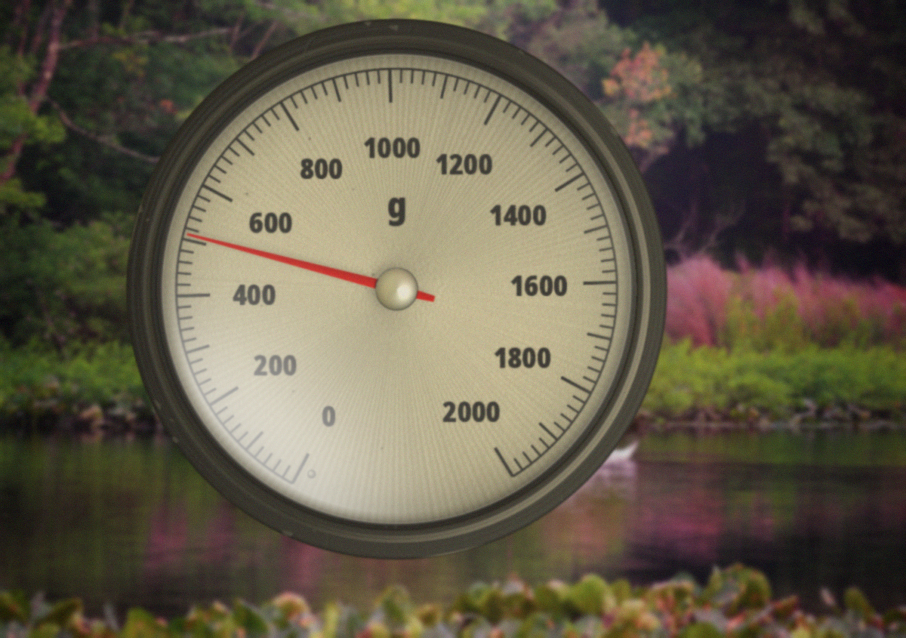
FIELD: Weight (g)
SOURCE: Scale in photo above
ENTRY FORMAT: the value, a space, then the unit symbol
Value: 510 g
